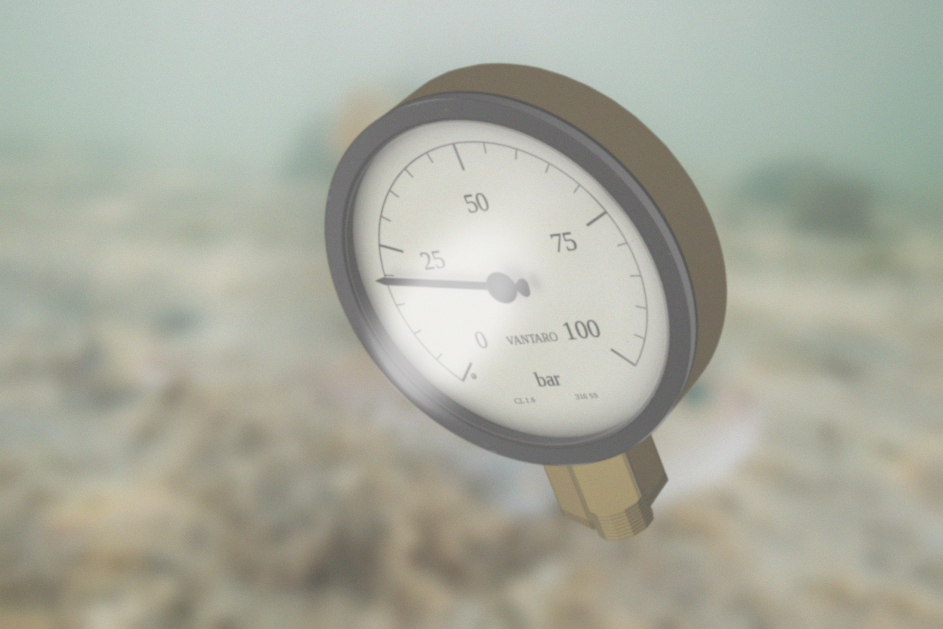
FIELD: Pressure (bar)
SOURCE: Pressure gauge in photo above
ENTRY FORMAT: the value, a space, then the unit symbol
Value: 20 bar
